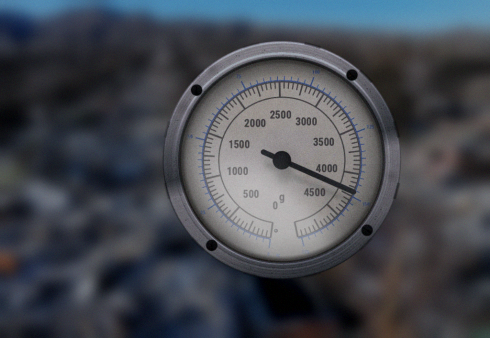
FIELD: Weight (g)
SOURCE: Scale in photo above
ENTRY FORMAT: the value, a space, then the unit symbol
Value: 4200 g
